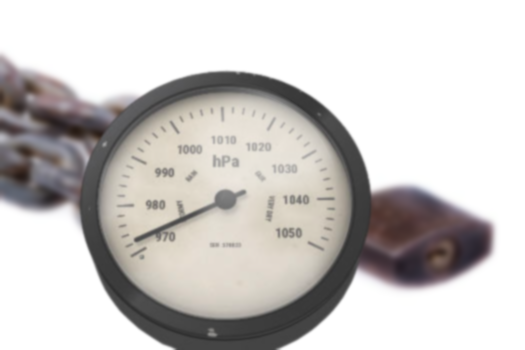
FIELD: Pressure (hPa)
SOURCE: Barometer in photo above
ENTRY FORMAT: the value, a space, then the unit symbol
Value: 972 hPa
